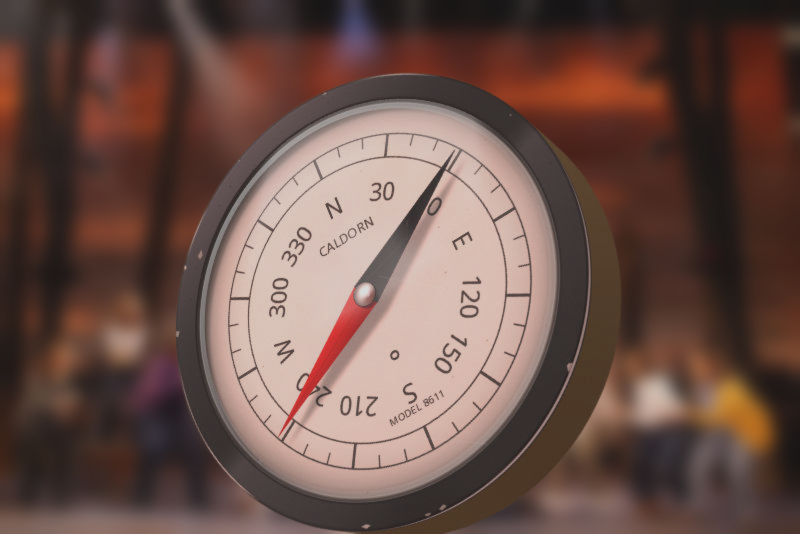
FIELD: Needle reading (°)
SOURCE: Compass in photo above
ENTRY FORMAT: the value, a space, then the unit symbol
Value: 240 °
